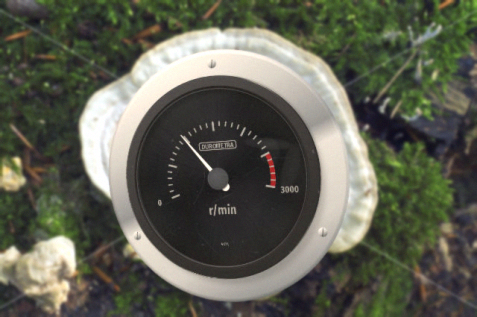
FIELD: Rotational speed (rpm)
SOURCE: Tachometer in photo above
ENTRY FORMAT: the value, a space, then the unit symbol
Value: 1000 rpm
